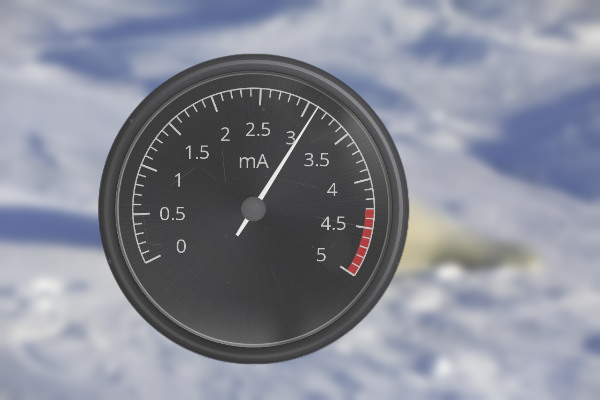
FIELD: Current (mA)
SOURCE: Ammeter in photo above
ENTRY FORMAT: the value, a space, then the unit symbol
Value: 3.1 mA
